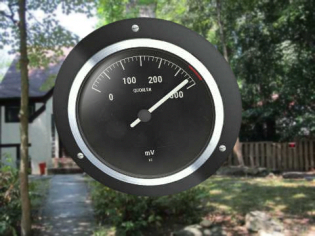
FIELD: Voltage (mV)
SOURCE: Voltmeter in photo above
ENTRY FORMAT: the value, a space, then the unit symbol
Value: 280 mV
